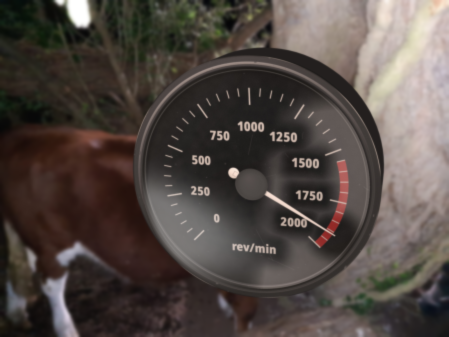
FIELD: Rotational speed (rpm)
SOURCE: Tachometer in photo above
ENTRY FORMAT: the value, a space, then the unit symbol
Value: 1900 rpm
